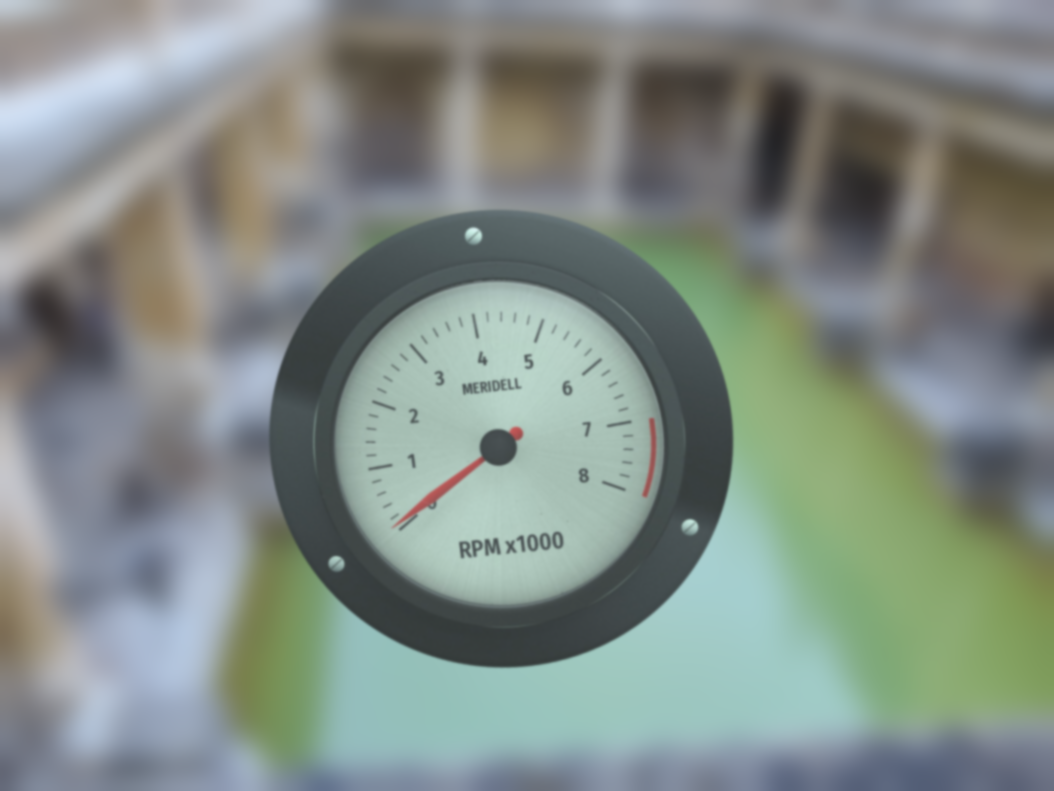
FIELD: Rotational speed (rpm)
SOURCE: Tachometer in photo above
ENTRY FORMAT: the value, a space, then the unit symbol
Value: 100 rpm
